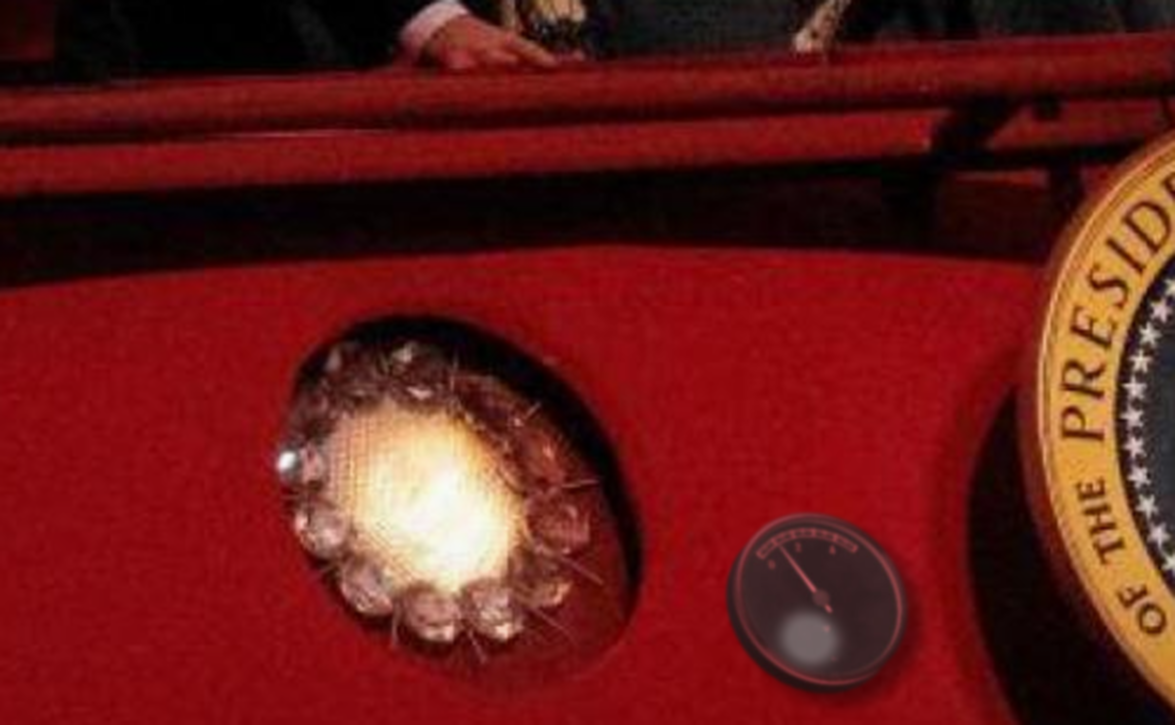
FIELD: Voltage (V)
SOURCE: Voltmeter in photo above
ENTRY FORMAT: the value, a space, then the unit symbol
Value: 1 V
